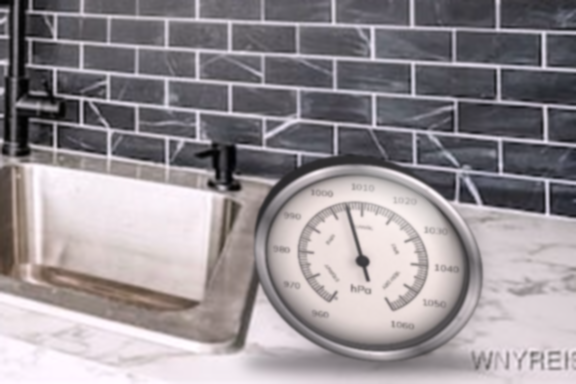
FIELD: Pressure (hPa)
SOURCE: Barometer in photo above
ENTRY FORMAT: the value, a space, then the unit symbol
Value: 1005 hPa
